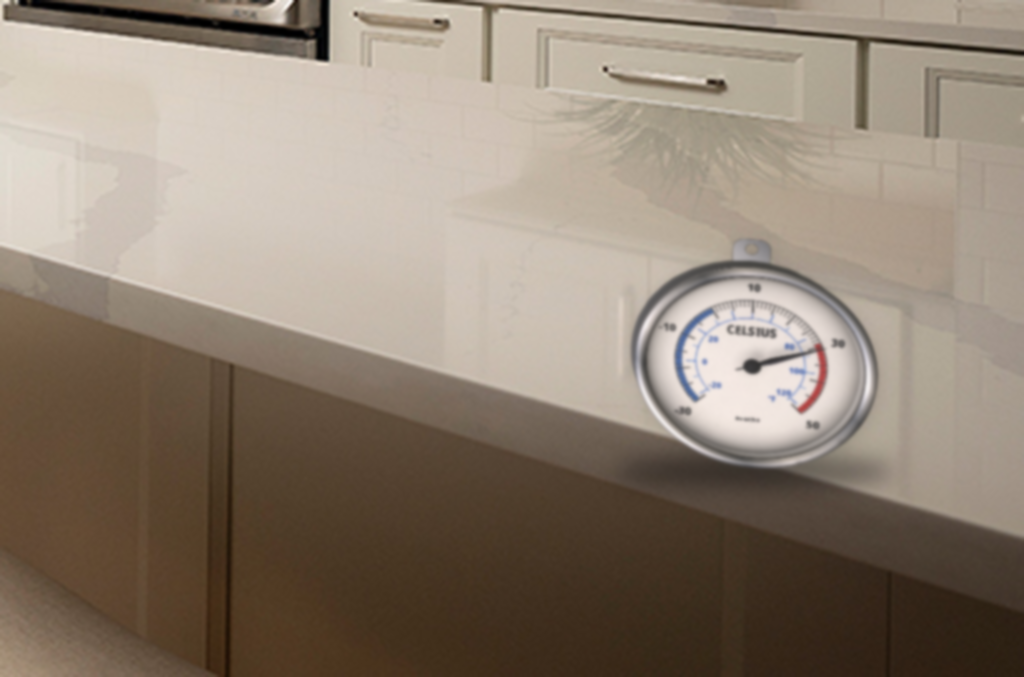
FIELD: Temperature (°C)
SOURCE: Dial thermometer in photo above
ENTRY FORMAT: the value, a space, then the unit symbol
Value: 30 °C
